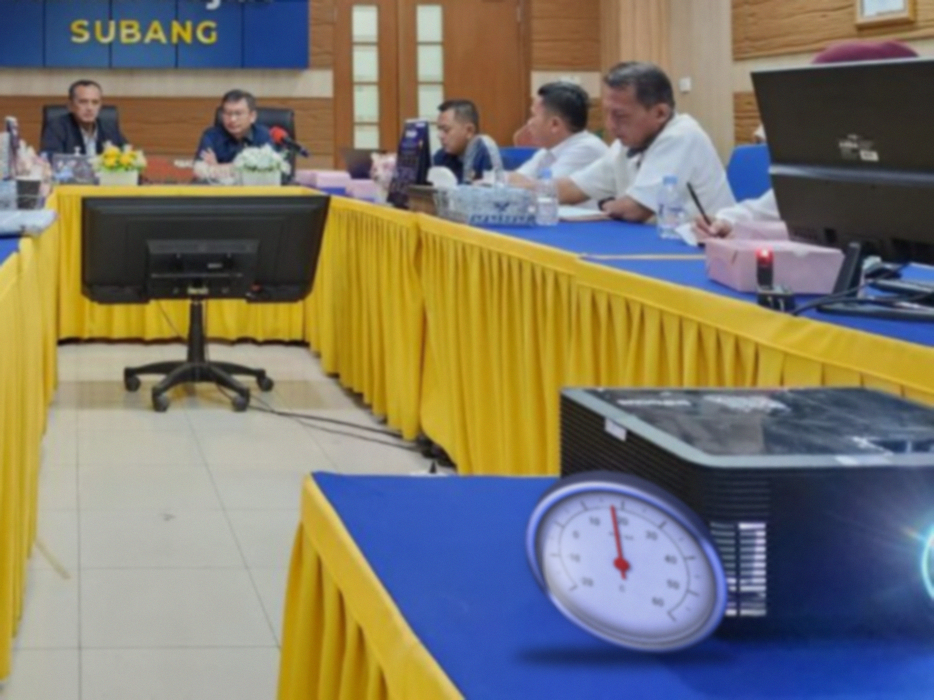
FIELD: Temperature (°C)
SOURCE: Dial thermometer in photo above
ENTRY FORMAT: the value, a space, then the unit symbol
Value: 17.5 °C
